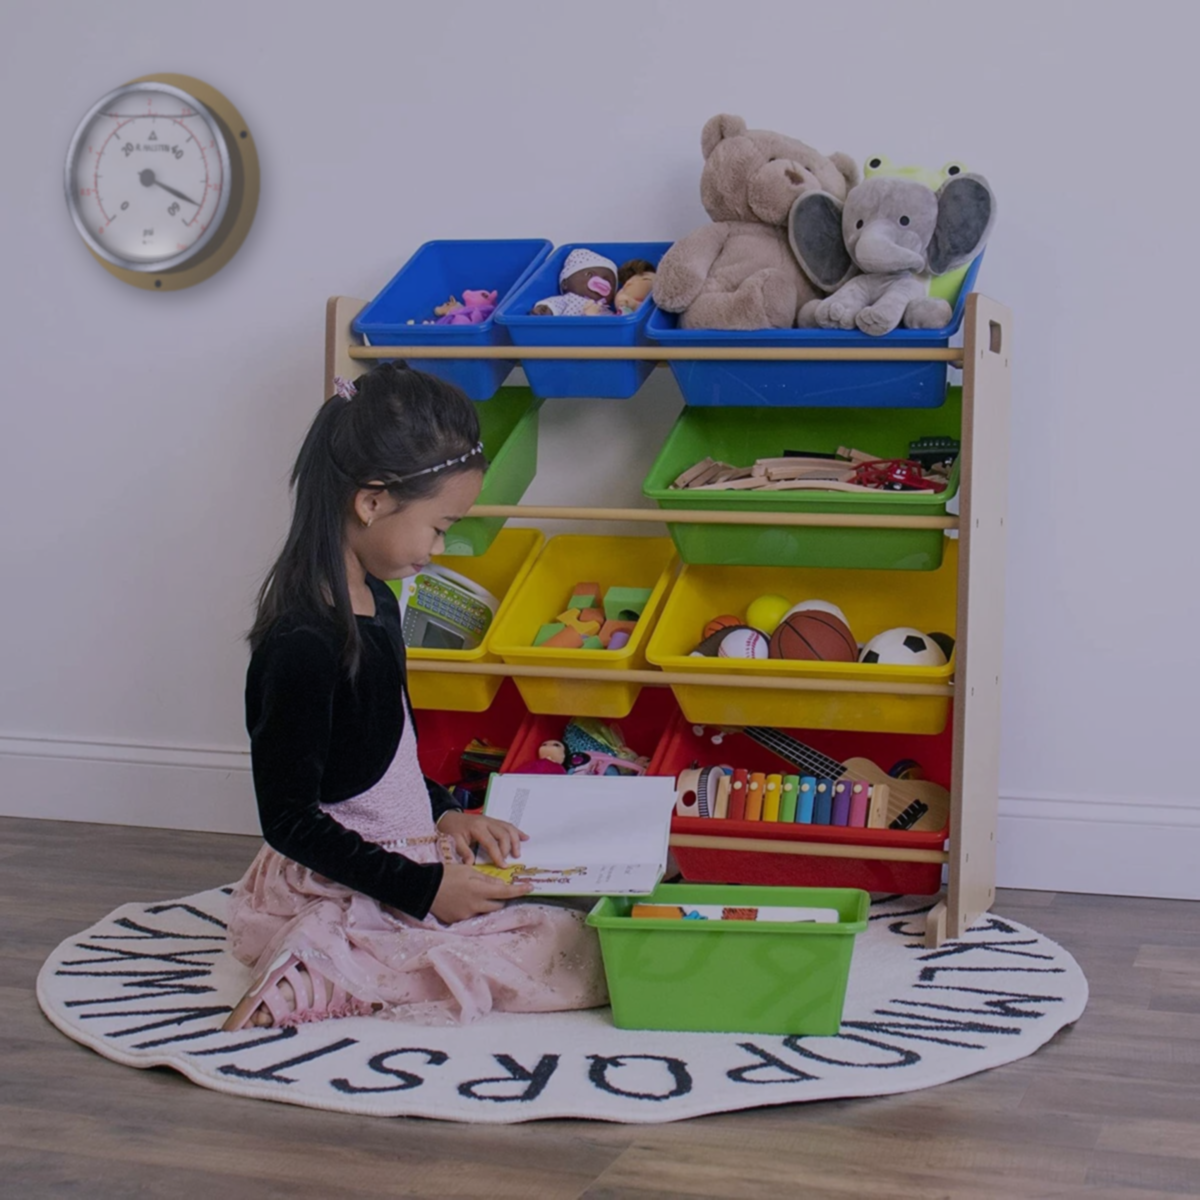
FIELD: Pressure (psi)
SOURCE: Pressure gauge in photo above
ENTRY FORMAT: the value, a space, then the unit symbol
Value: 55 psi
